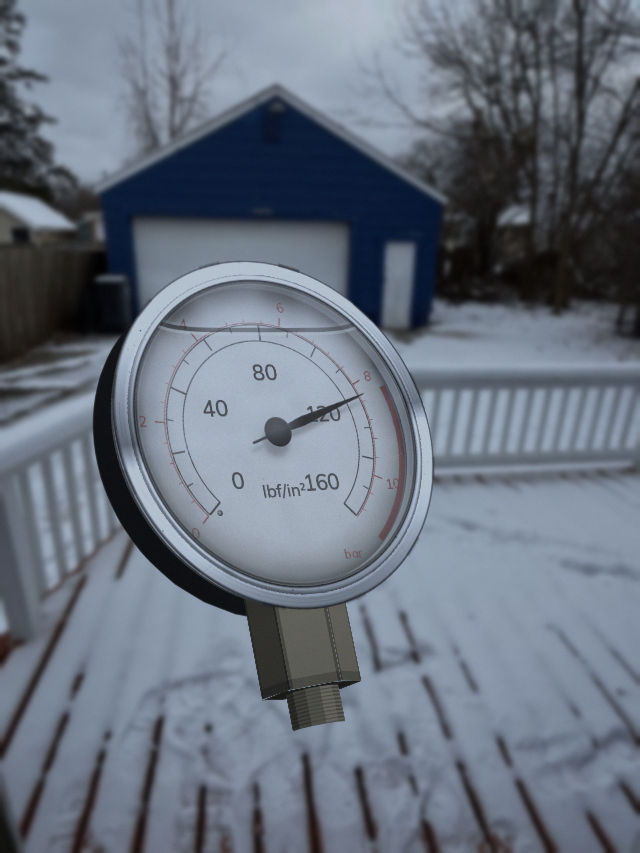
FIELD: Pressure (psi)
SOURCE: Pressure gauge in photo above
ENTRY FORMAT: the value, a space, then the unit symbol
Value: 120 psi
